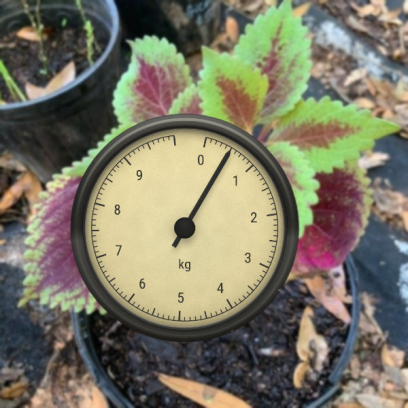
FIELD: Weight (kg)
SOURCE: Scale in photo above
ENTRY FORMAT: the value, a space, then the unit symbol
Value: 0.5 kg
